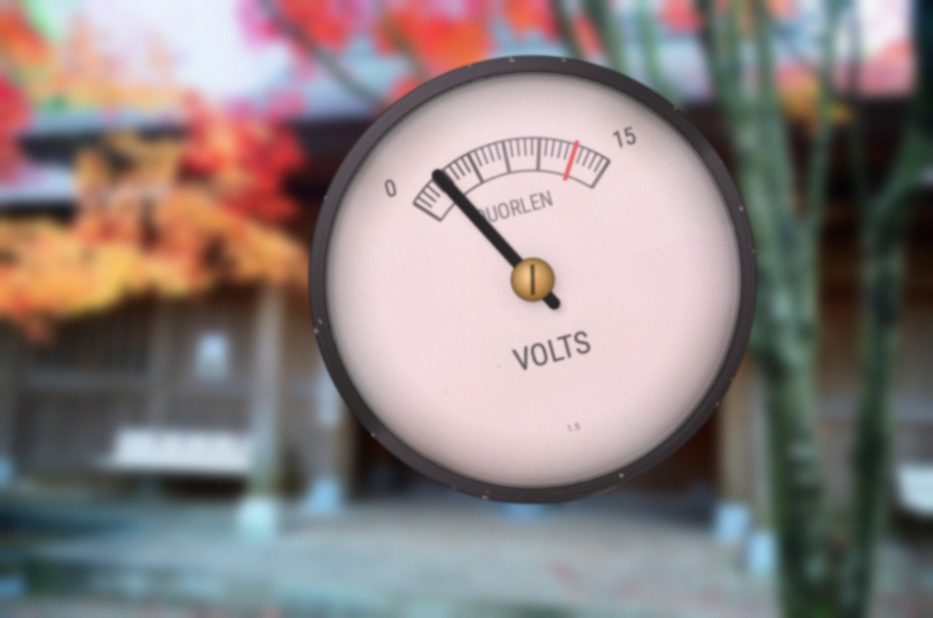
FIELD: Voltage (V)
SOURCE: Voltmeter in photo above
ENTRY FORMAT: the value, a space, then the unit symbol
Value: 2.5 V
